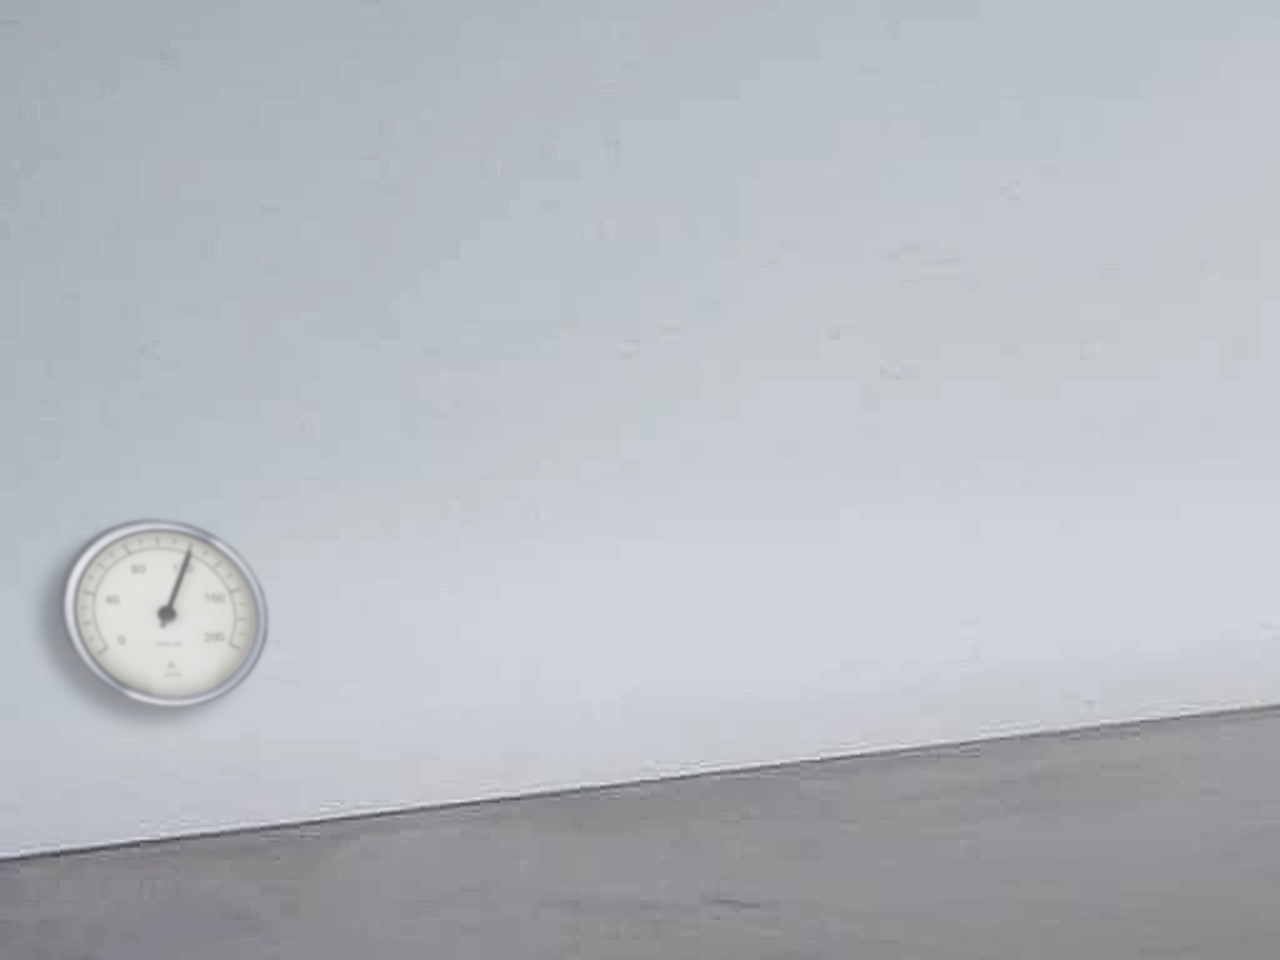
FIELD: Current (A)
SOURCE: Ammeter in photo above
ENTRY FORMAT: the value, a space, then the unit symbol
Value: 120 A
